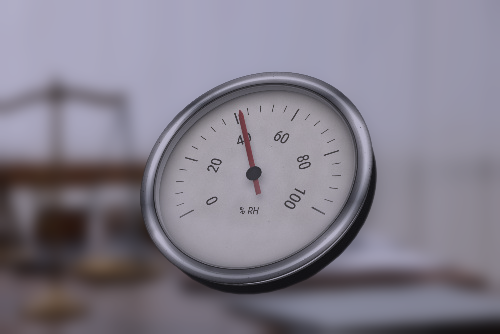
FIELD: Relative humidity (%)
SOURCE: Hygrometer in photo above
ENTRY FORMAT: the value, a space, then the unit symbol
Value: 42 %
